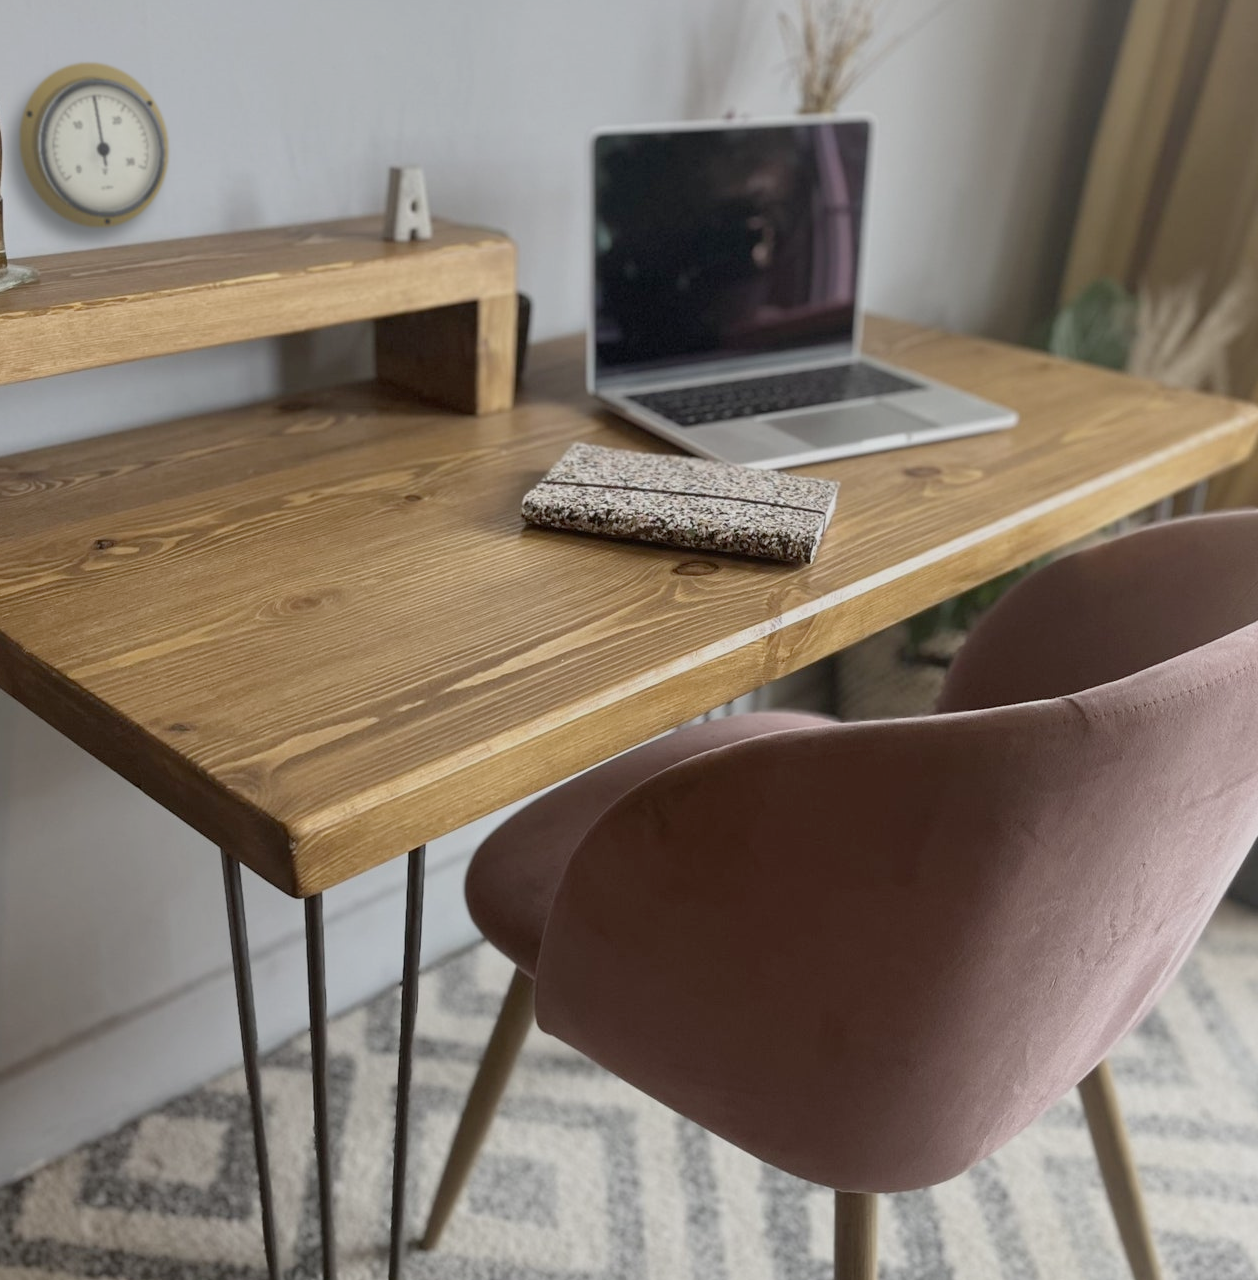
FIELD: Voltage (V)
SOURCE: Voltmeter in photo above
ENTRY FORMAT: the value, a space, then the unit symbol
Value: 15 V
